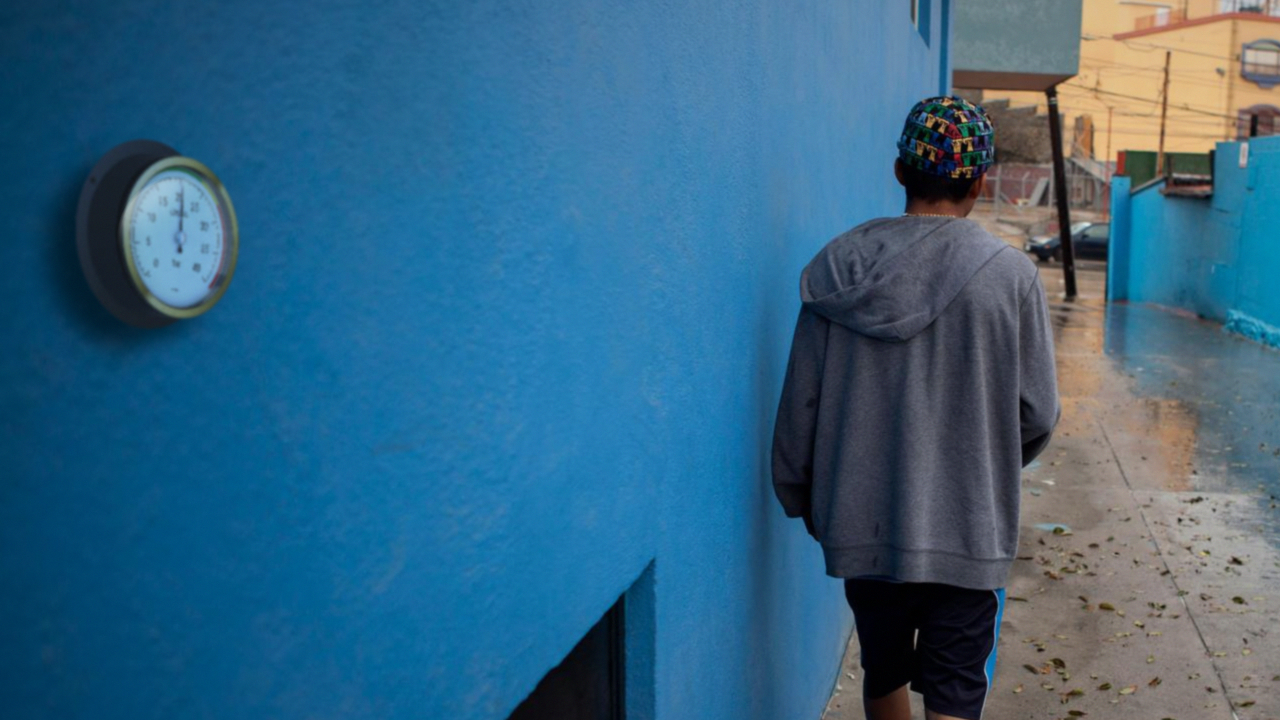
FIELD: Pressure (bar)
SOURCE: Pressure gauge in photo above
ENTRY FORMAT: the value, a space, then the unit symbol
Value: 20 bar
